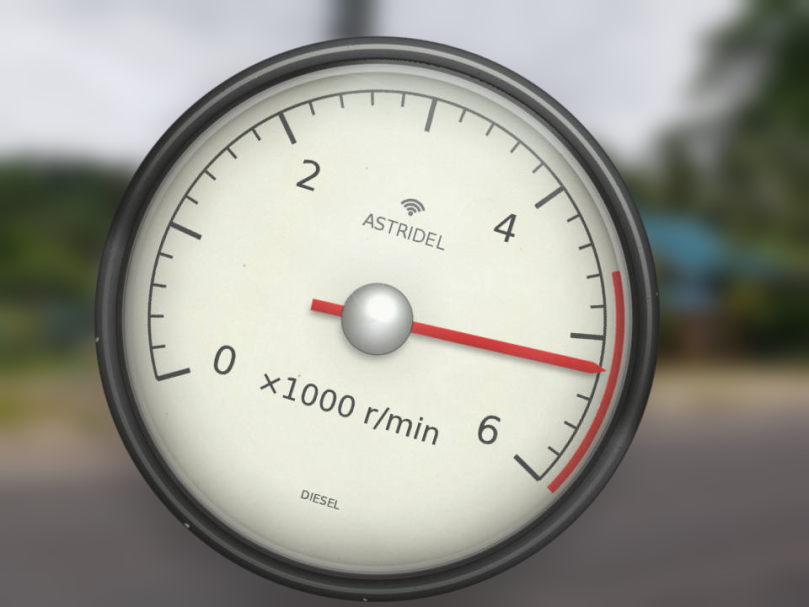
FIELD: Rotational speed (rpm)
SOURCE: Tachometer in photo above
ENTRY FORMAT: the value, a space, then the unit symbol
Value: 5200 rpm
